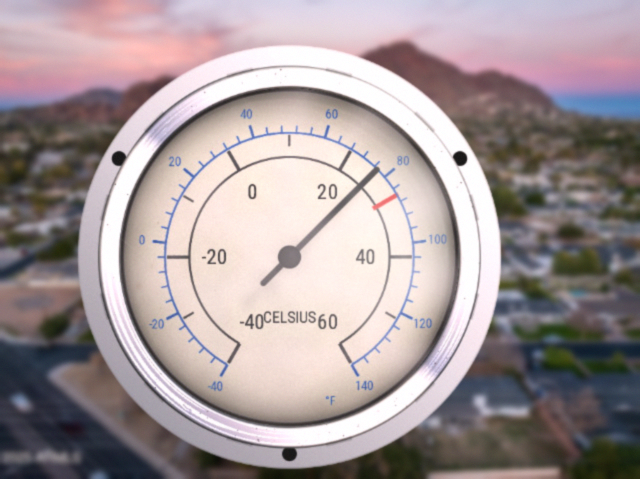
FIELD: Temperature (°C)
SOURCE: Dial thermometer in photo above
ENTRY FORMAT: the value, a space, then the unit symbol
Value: 25 °C
